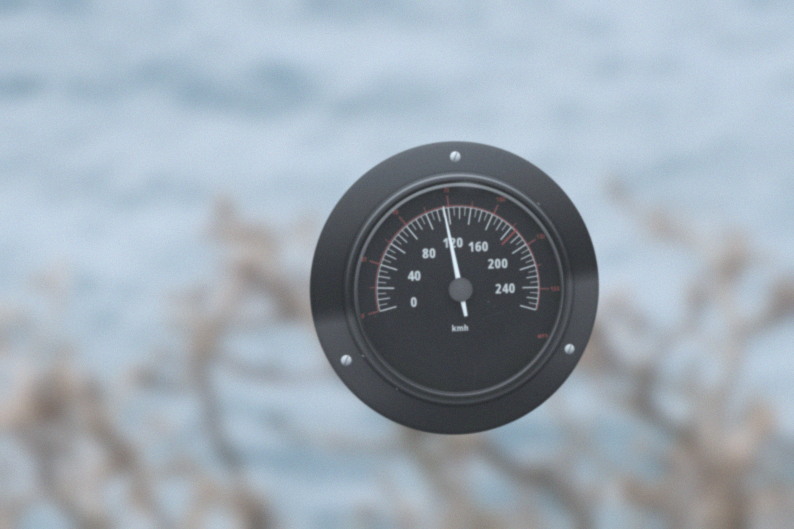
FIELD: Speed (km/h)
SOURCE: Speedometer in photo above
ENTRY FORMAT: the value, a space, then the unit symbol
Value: 115 km/h
